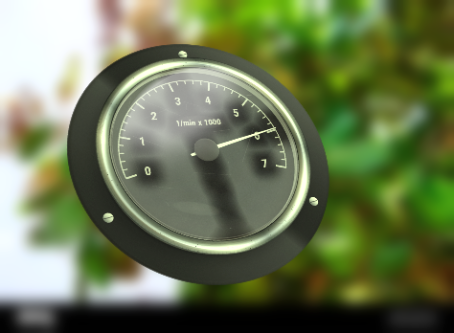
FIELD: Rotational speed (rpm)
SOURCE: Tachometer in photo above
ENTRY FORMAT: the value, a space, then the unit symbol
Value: 6000 rpm
